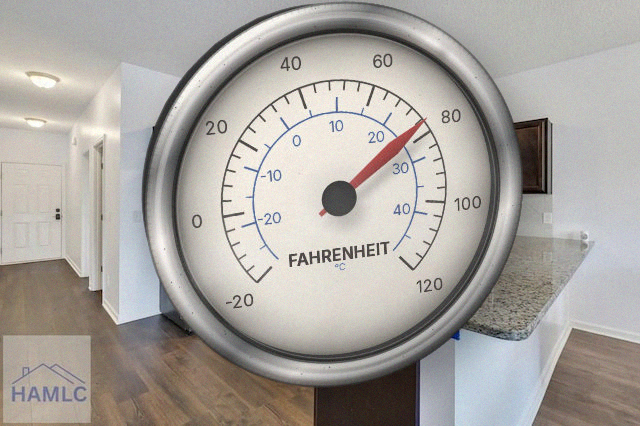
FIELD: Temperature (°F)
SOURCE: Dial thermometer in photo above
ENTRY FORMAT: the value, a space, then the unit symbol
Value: 76 °F
